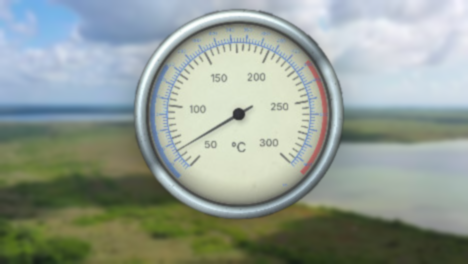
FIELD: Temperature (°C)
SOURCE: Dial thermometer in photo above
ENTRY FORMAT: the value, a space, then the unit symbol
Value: 65 °C
